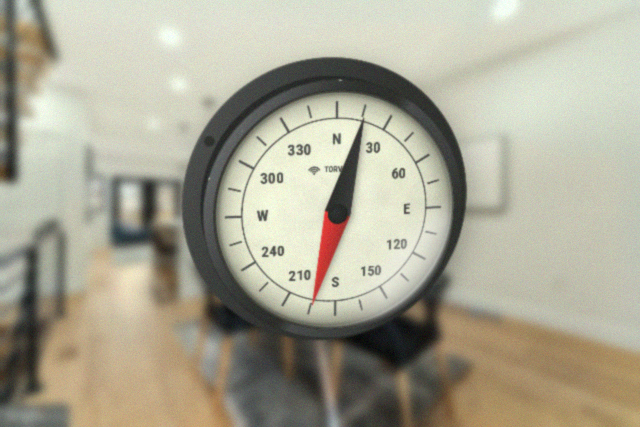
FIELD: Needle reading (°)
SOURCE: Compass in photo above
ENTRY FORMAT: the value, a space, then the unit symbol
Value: 195 °
